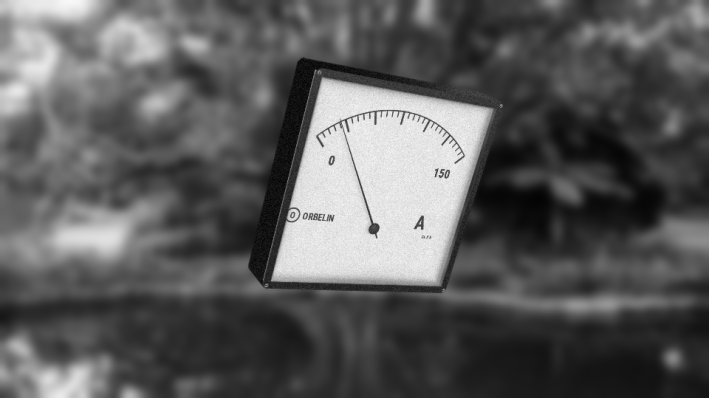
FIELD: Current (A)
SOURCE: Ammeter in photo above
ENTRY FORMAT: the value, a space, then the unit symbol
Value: 20 A
